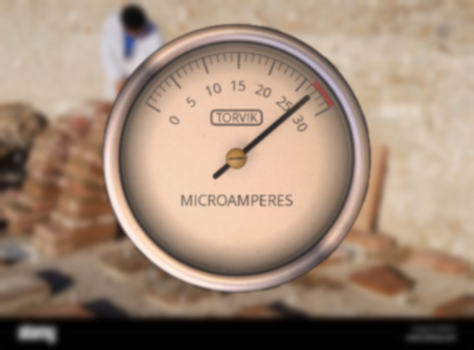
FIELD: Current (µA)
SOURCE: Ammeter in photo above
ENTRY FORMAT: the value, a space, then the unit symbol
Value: 27 µA
